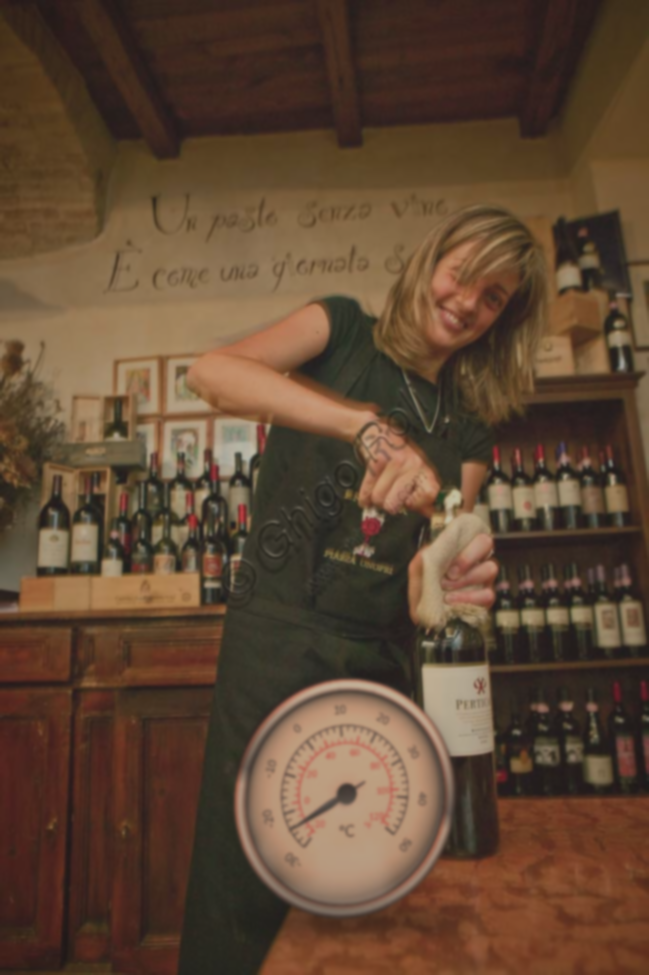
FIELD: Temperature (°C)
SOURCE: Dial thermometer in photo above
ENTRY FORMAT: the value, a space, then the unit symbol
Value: -24 °C
